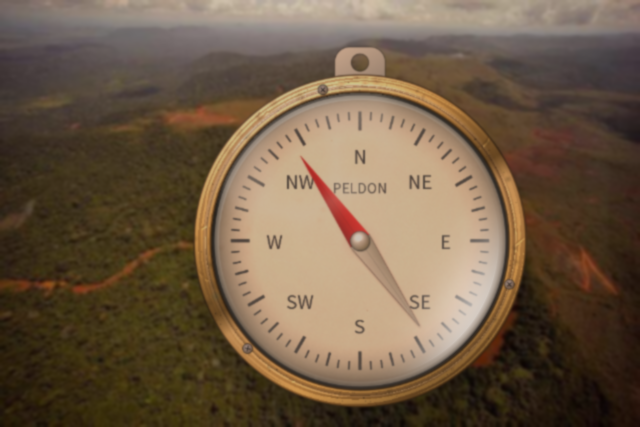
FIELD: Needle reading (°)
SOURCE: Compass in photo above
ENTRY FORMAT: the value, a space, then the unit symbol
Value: 325 °
